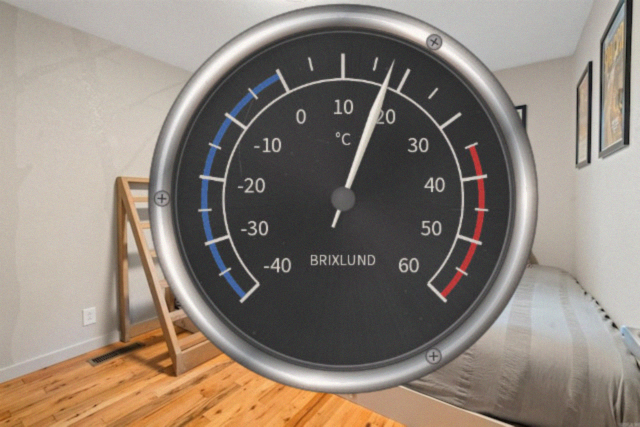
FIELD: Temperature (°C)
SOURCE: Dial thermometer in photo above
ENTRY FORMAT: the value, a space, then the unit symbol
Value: 17.5 °C
